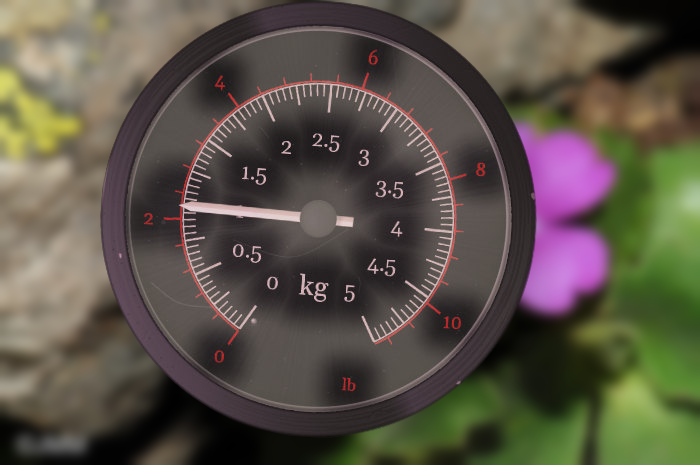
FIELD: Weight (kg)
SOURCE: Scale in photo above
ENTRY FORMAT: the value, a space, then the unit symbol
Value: 1 kg
